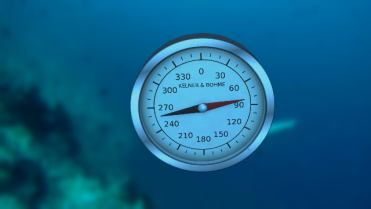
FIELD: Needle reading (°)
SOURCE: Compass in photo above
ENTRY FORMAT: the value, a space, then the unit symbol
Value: 80 °
